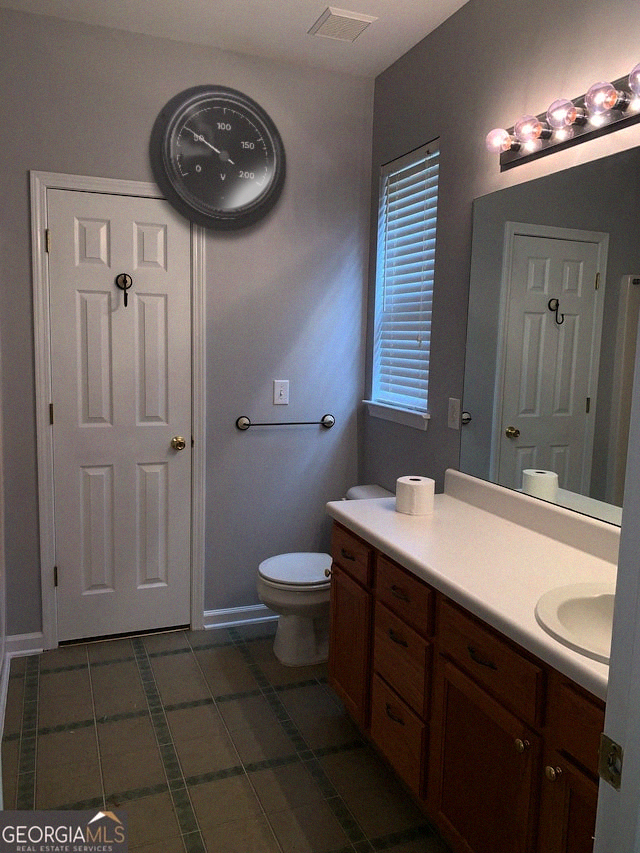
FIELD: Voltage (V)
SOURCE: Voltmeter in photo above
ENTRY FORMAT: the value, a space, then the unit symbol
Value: 50 V
